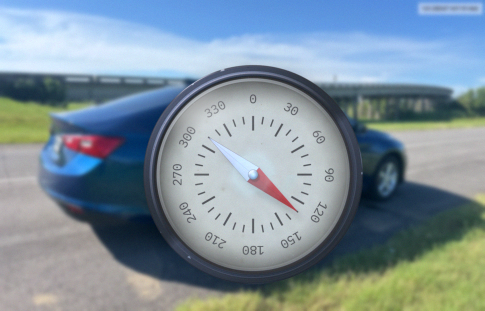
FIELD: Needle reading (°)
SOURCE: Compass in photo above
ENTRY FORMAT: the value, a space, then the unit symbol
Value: 130 °
